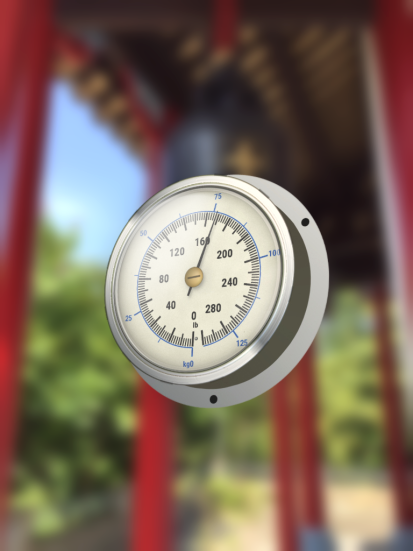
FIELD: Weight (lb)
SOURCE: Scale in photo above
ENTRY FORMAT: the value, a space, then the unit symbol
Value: 170 lb
